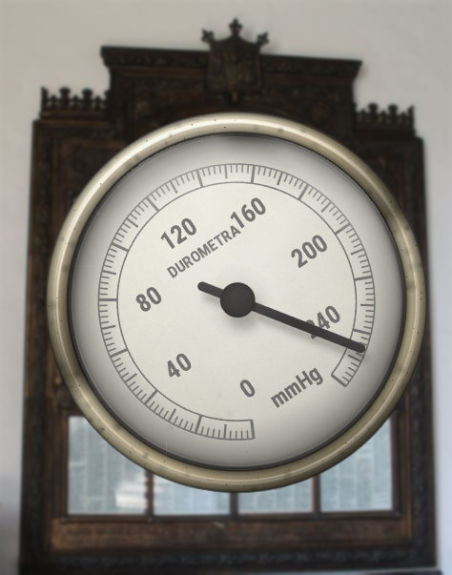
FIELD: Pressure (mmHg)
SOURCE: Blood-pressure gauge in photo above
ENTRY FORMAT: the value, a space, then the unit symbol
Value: 246 mmHg
